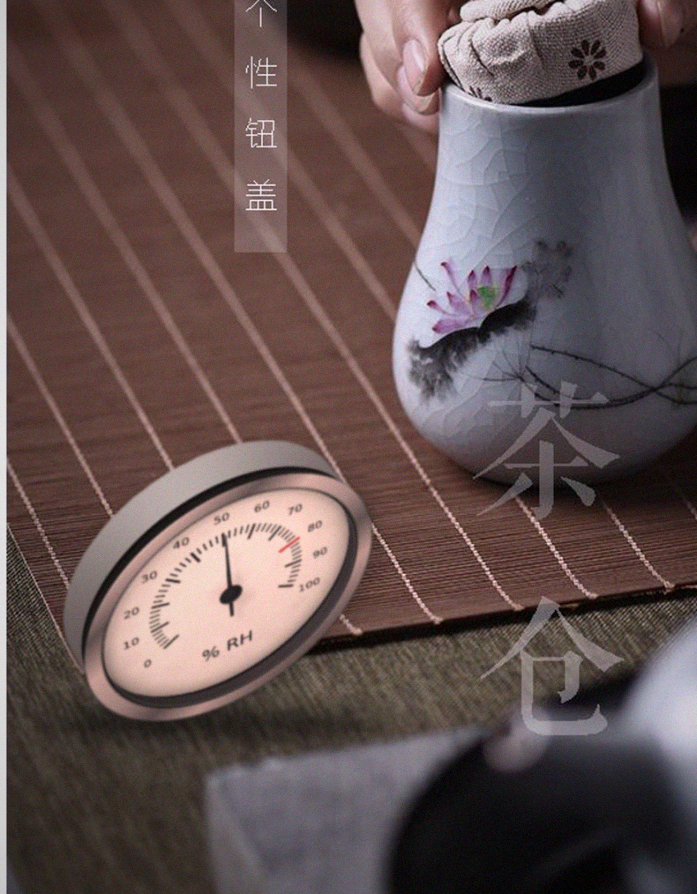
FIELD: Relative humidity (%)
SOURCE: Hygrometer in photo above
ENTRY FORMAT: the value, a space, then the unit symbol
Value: 50 %
